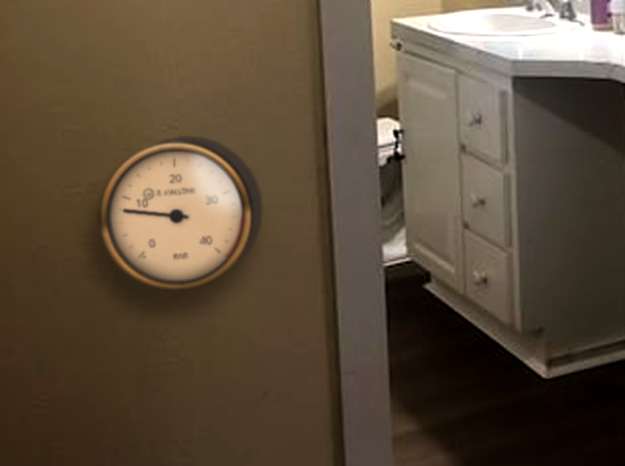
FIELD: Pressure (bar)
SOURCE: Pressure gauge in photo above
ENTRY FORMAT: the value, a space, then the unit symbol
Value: 8 bar
